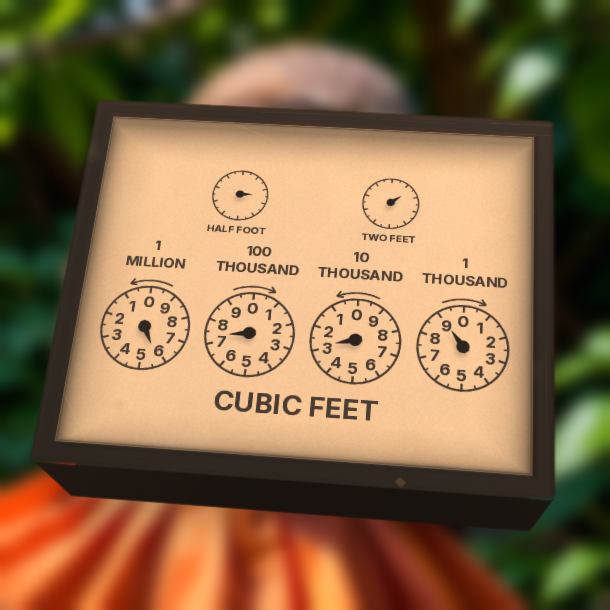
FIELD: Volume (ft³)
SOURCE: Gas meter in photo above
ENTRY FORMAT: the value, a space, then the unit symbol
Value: 572900 ft³
